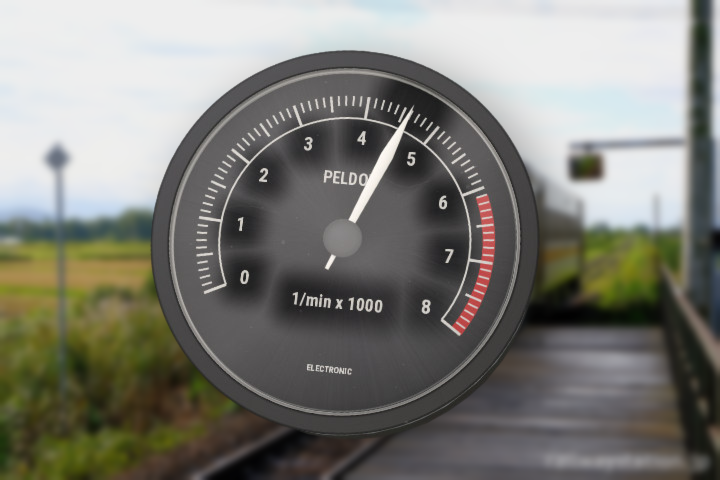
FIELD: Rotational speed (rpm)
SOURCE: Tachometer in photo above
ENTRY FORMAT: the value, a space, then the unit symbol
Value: 4600 rpm
